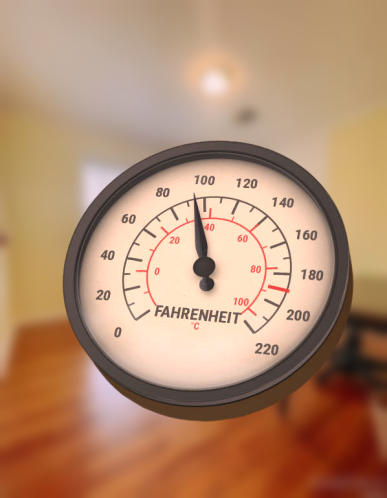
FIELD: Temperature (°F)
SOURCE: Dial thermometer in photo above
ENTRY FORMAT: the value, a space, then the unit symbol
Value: 95 °F
